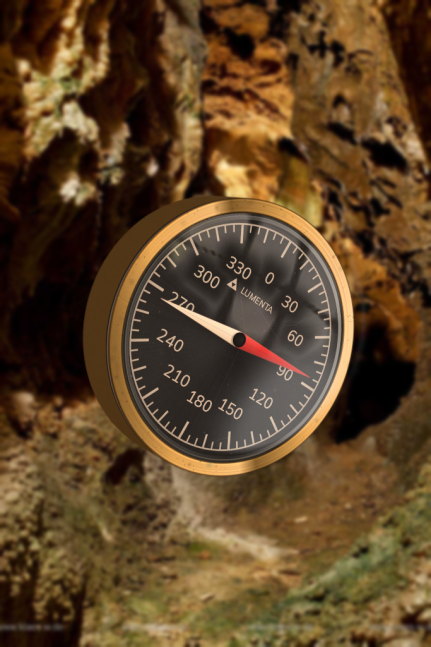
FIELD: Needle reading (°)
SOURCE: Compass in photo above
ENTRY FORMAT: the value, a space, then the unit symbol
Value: 85 °
